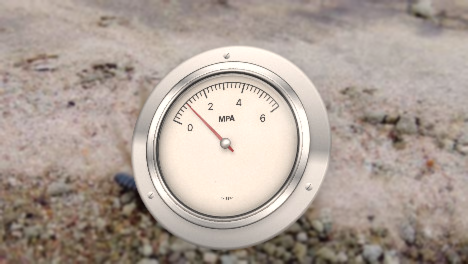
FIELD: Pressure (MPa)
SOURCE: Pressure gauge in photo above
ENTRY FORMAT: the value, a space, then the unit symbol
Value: 1 MPa
